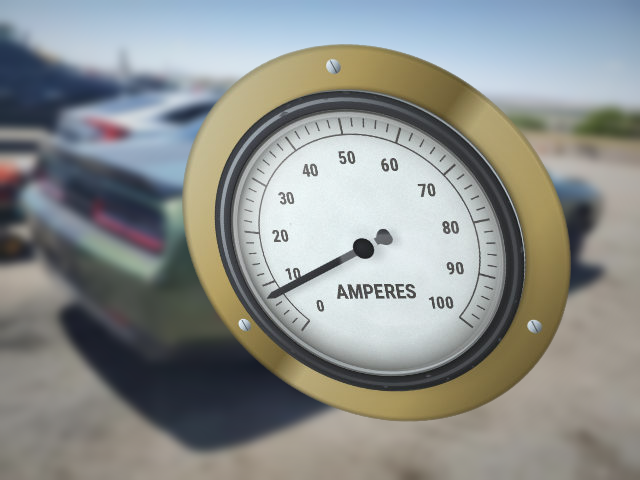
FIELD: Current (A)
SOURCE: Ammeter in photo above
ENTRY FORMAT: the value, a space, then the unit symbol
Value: 8 A
